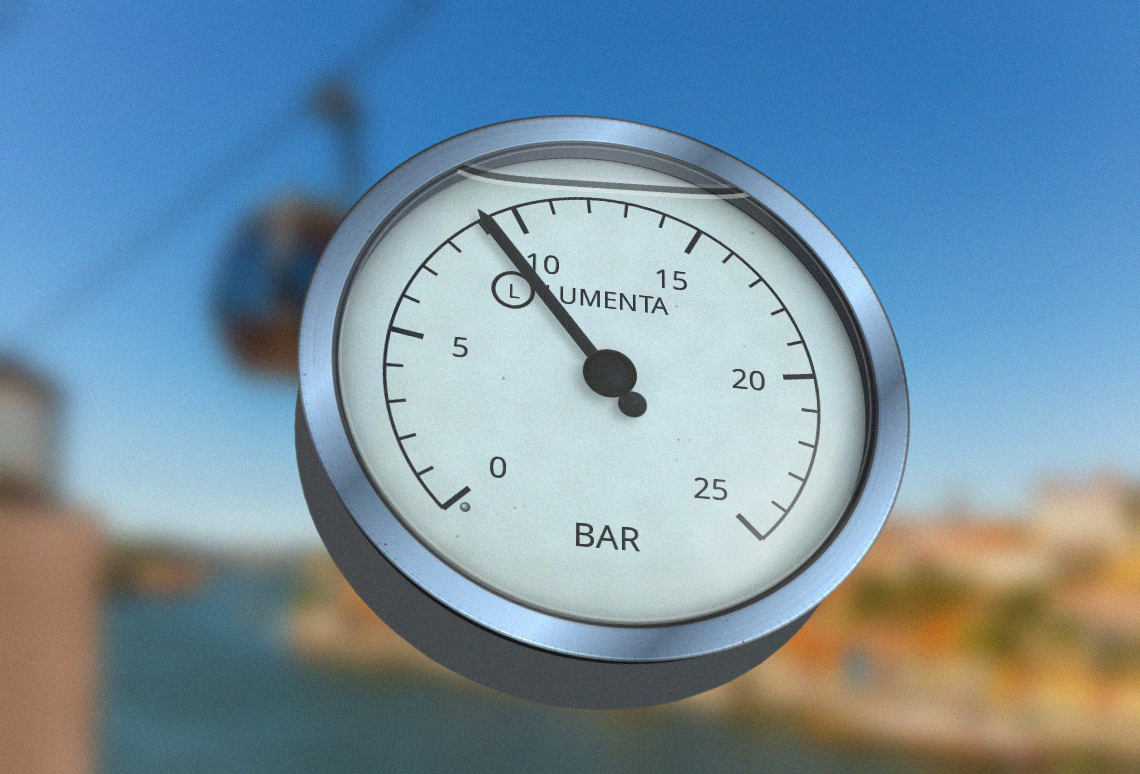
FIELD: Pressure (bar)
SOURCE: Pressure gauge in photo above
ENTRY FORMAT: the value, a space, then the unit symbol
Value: 9 bar
